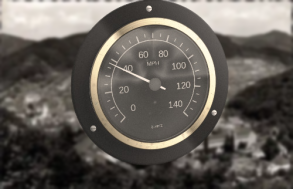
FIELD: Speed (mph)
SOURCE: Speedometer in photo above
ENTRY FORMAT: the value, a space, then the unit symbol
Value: 37.5 mph
